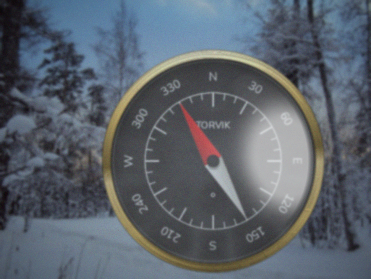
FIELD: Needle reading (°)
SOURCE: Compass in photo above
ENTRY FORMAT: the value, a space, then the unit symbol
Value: 330 °
